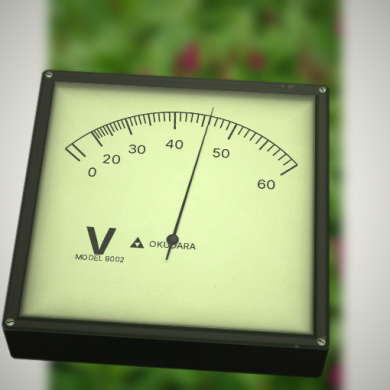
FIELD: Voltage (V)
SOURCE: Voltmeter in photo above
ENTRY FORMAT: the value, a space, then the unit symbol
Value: 46 V
